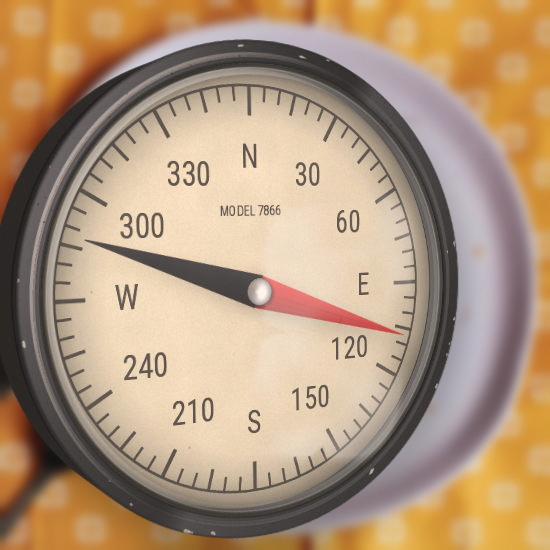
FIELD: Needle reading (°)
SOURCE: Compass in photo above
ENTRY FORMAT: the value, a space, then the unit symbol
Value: 107.5 °
